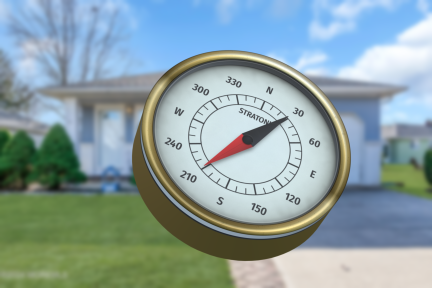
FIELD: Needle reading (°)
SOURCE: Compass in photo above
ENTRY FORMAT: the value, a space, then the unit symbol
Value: 210 °
